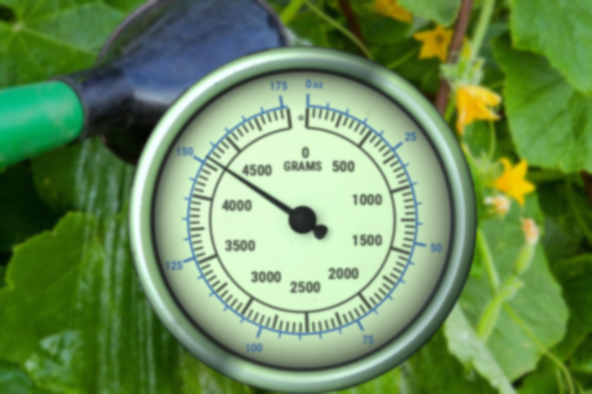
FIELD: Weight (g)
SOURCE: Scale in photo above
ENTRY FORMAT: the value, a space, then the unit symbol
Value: 4300 g
